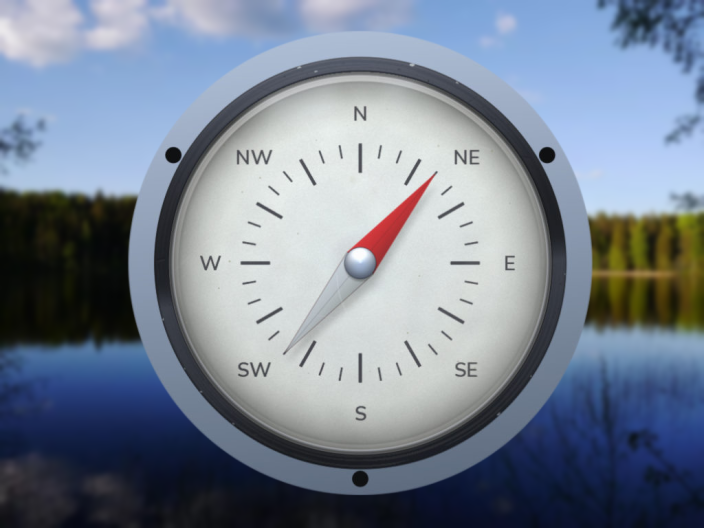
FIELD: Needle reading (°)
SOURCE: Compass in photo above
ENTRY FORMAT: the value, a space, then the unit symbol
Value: 40 °
